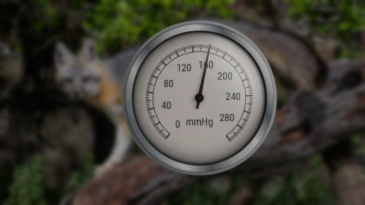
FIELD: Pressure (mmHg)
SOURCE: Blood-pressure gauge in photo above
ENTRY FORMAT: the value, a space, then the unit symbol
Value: 160 mmHg
